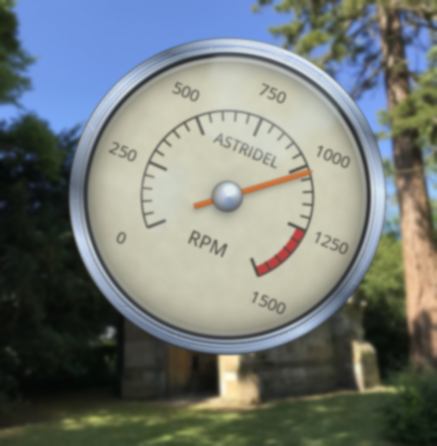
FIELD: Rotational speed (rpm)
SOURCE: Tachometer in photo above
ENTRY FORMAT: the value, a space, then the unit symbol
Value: 1025 rpm
